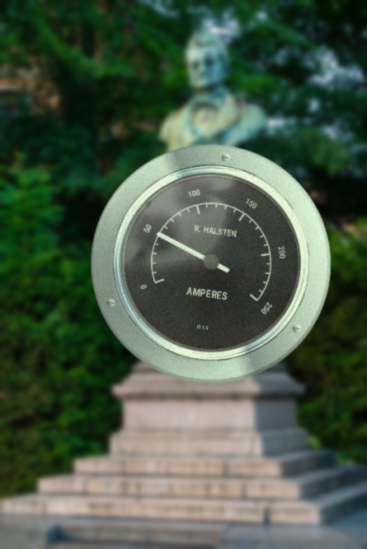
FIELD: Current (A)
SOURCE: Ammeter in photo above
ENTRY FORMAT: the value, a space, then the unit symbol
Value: 50 A
